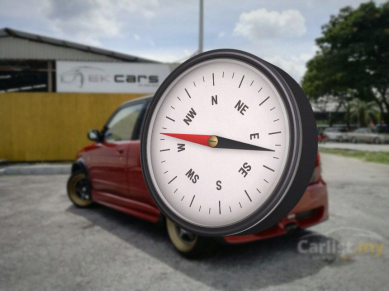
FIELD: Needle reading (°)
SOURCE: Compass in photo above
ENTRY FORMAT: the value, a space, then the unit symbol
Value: 285 °
